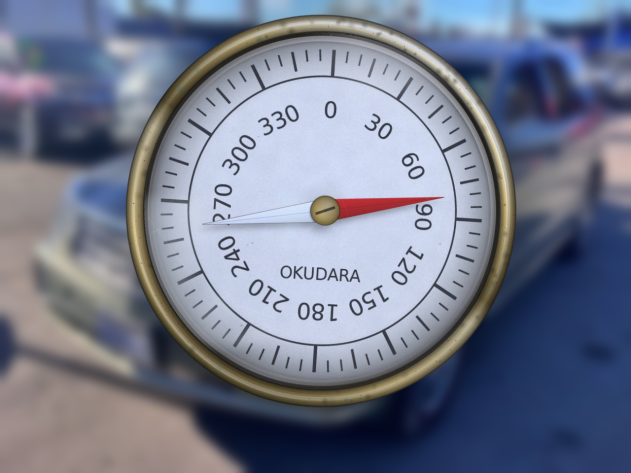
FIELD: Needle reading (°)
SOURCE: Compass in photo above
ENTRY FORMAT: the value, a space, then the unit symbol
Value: 80 °
